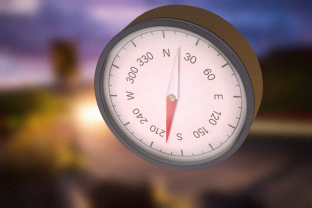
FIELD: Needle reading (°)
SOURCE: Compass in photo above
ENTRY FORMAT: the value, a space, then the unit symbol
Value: 195 °
